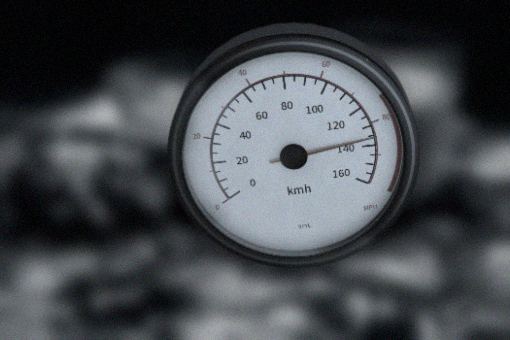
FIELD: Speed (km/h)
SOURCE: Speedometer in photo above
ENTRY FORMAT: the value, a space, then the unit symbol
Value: 135 km/h
